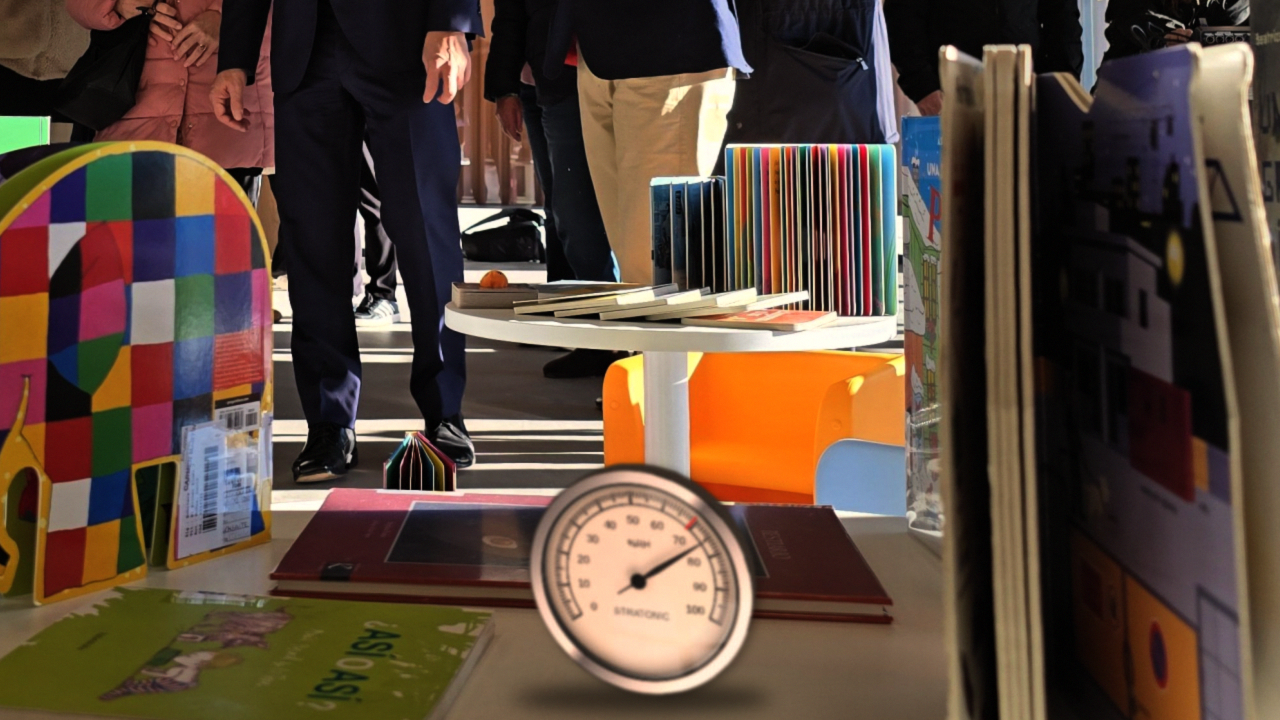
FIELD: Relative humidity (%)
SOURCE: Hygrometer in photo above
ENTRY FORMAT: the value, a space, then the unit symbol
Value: 75 %
